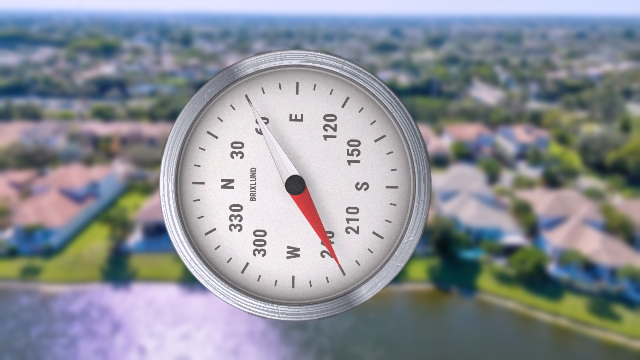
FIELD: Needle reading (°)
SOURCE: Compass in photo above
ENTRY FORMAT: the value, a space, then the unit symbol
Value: 240 °
